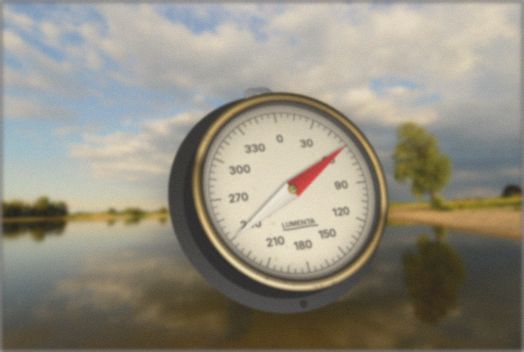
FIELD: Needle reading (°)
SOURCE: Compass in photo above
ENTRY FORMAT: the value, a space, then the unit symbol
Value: 60 °
